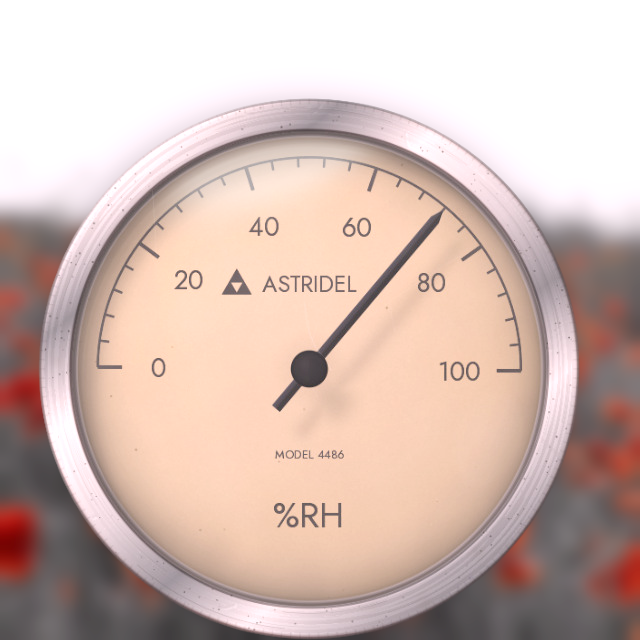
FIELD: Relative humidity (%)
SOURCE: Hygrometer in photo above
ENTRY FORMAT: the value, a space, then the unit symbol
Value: 72 %
